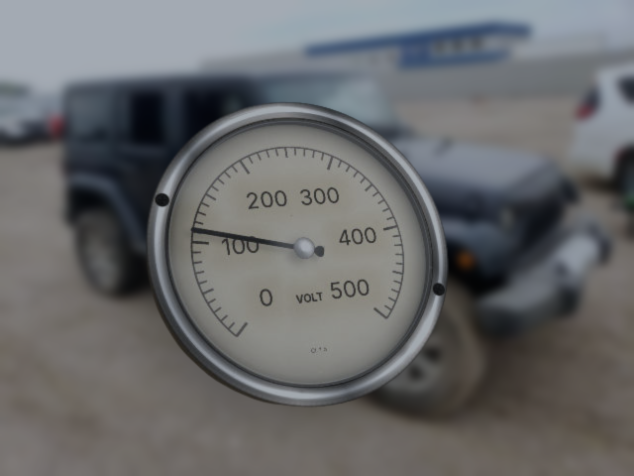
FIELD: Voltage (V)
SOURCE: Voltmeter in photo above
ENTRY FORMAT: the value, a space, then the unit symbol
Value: 110 V
